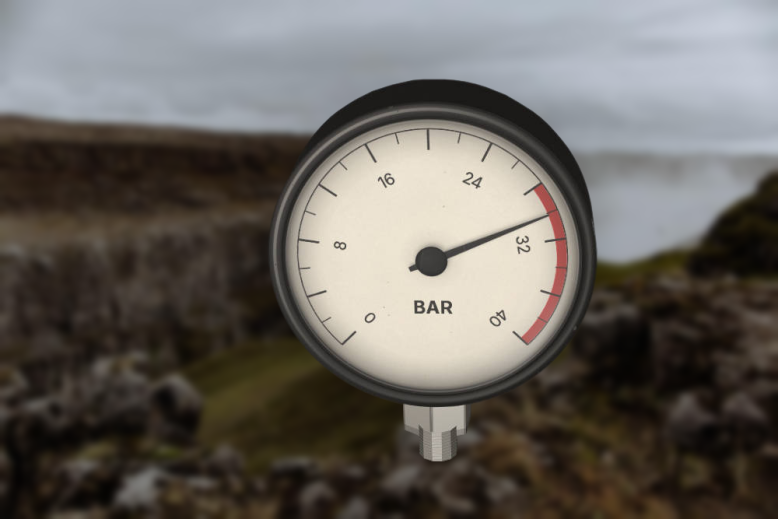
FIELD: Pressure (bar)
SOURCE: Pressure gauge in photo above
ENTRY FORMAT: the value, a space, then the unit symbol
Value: 30 bar
